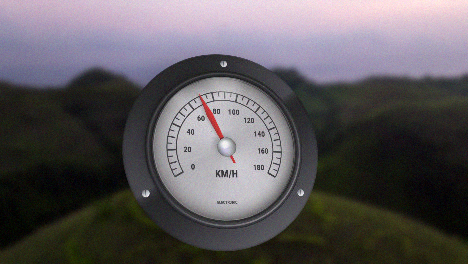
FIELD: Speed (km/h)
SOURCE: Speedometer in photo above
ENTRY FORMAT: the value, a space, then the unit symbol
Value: 70 km/h
